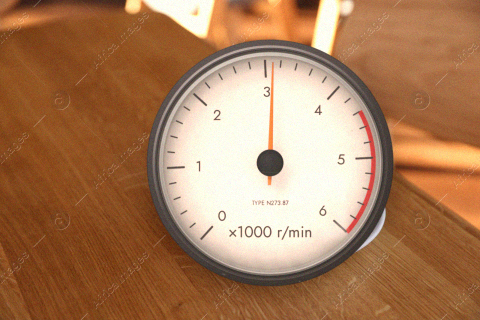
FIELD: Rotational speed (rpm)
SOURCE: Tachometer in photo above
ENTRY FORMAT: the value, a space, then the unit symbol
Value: 3100 rpm
